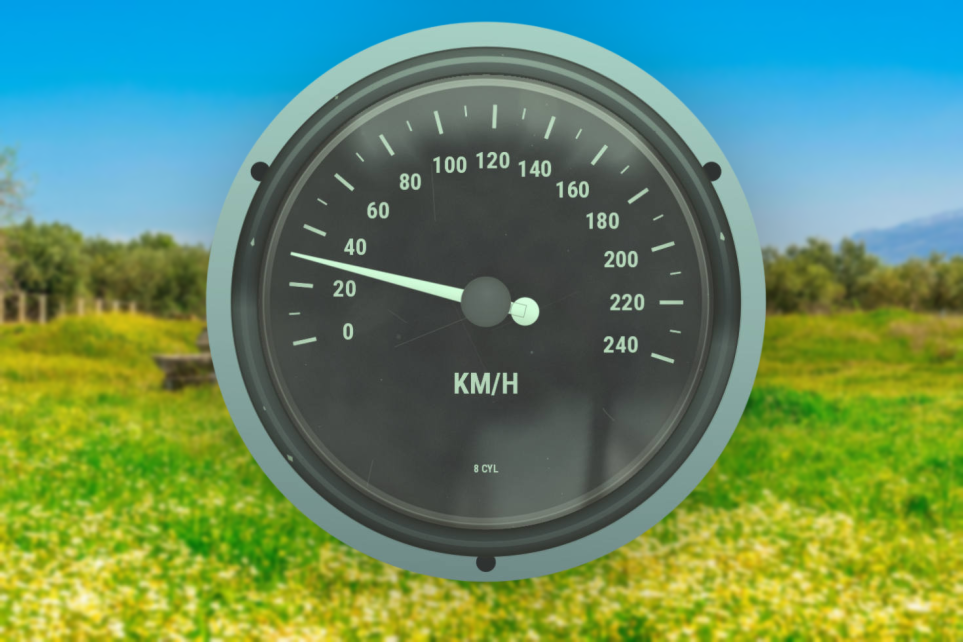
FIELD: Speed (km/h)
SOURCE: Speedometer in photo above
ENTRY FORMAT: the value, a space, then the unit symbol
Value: 30 km/h
